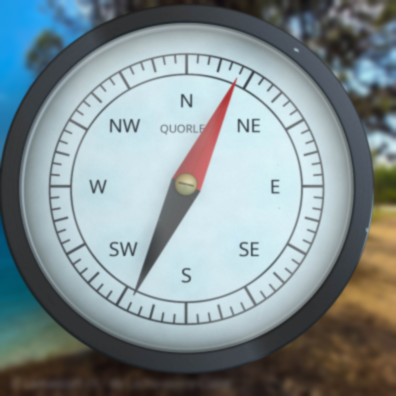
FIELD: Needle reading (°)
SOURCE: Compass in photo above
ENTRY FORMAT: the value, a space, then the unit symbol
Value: 25 °
